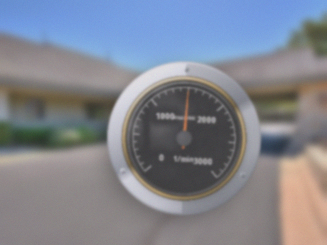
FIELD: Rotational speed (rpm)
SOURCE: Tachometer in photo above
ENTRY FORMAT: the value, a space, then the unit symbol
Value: 1500 rpm
